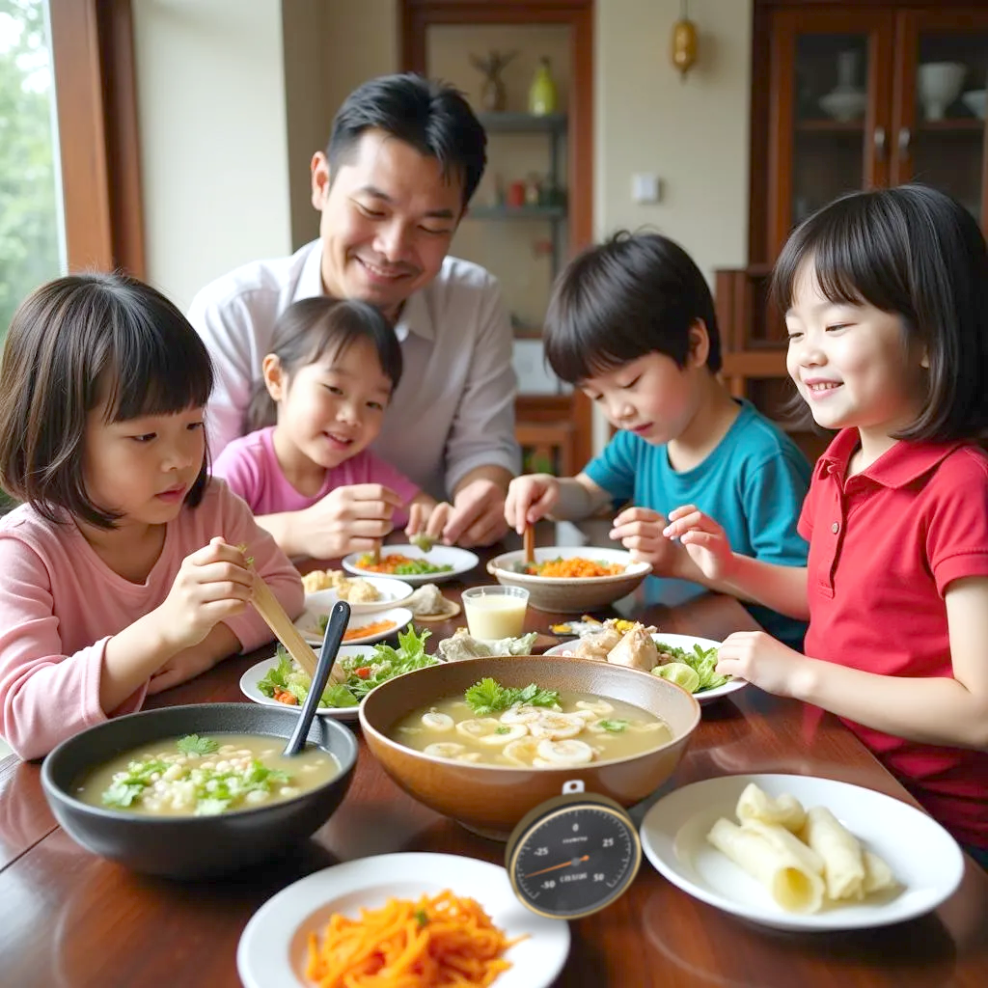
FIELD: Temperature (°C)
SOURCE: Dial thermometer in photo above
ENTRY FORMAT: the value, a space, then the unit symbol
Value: -37.5 °C
